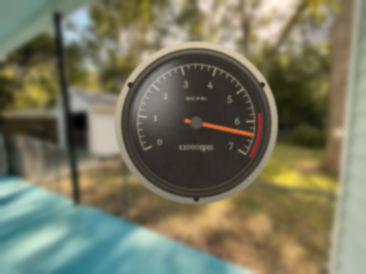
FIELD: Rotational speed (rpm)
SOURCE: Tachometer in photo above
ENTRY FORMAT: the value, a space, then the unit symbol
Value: 6400 rpm
